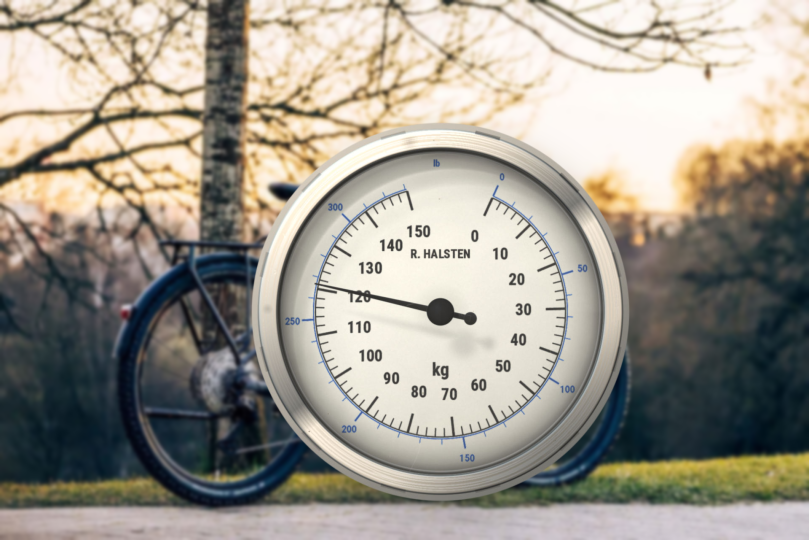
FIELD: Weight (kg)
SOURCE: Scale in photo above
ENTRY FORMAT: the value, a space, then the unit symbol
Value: 121 kg
